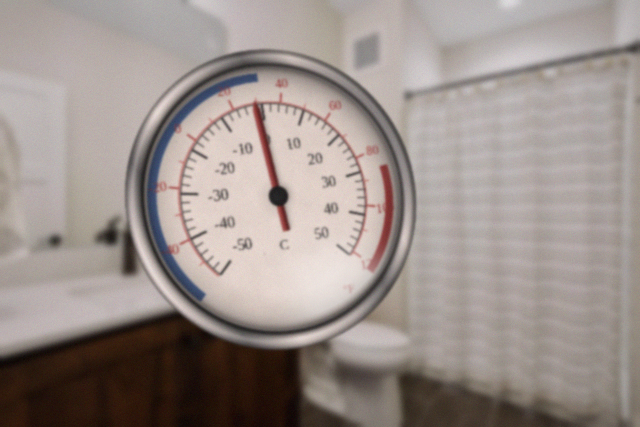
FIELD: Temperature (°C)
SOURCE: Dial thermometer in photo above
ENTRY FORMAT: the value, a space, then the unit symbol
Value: -2 °C
